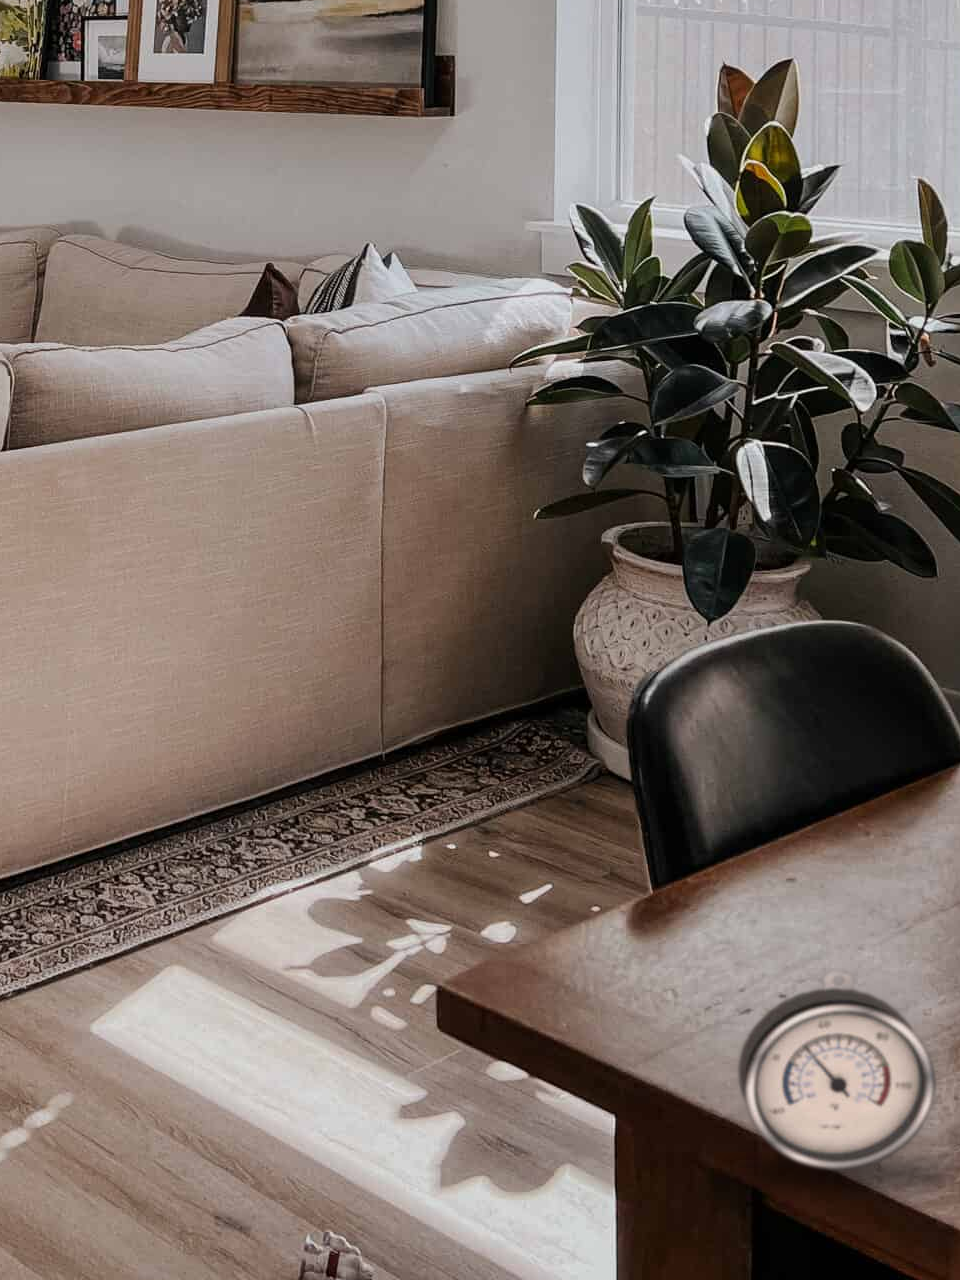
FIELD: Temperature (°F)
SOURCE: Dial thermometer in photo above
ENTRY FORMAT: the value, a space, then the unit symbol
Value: 20 °F
